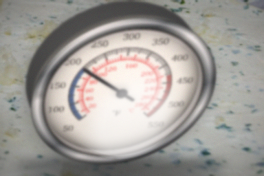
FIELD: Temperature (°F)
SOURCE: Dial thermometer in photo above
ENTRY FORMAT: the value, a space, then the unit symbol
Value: 200 °F
